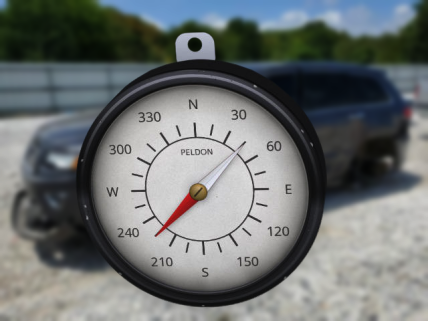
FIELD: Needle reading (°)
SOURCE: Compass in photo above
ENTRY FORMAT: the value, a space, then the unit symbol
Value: 225 °
